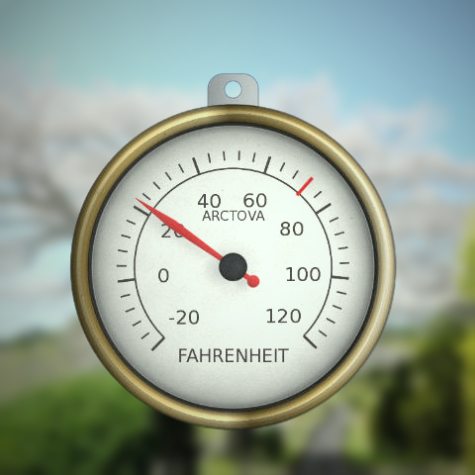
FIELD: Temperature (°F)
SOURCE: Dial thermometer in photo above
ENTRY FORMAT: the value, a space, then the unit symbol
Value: 22 °F
